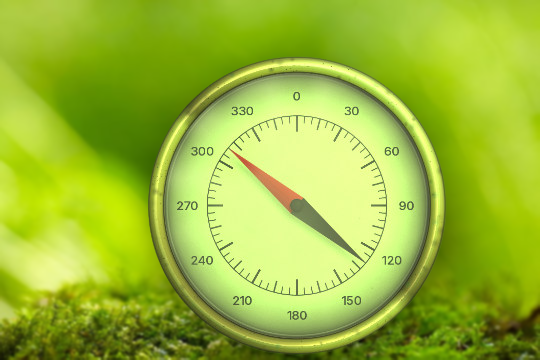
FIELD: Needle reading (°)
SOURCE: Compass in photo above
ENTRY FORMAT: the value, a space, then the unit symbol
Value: 310 °
